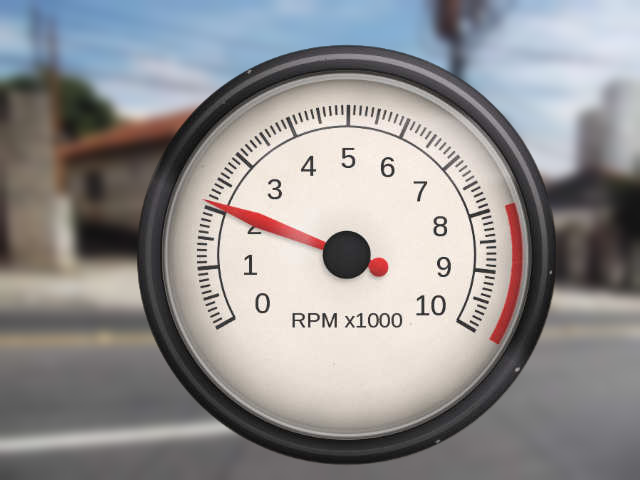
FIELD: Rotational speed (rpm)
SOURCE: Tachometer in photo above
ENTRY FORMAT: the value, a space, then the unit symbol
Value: 2100 rpm
